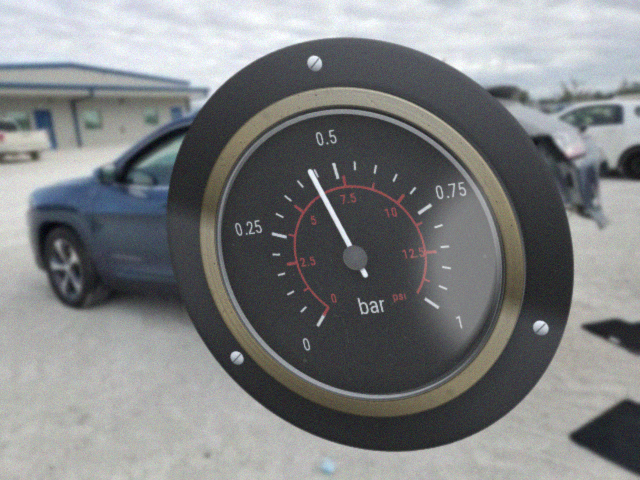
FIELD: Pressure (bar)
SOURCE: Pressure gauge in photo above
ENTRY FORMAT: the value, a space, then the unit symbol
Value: 0.45 bar
